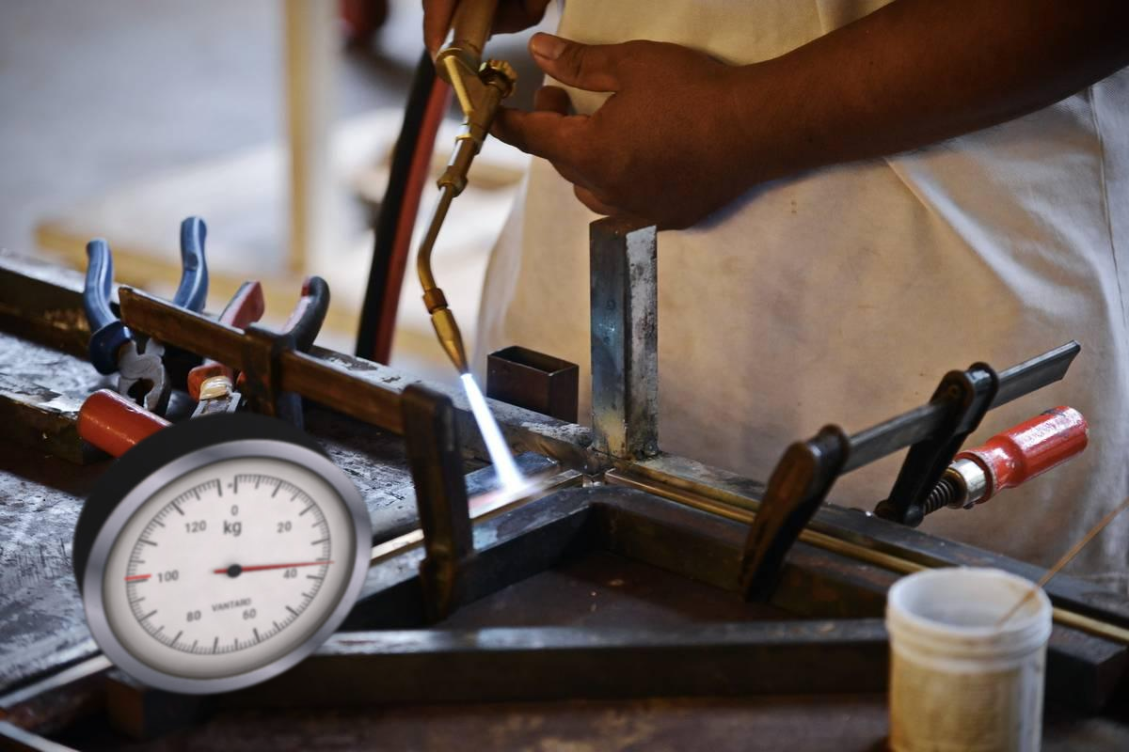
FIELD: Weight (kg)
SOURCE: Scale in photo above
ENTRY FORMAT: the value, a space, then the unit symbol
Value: 35 kg
